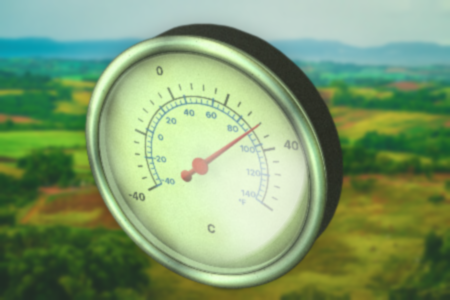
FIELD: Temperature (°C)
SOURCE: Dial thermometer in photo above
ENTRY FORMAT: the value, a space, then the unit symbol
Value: 32 °C
